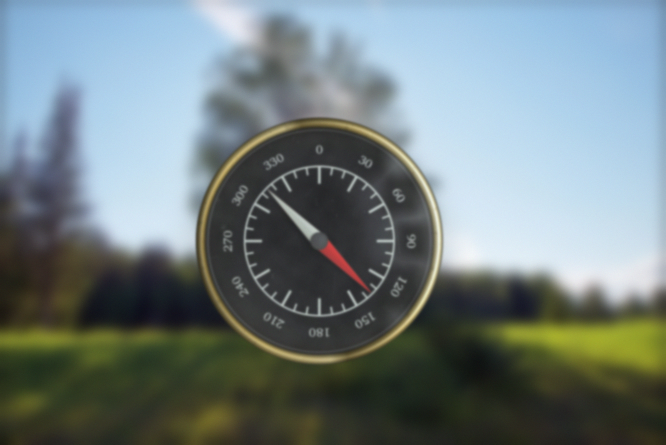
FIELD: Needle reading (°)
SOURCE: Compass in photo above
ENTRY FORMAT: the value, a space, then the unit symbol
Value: 135 °
